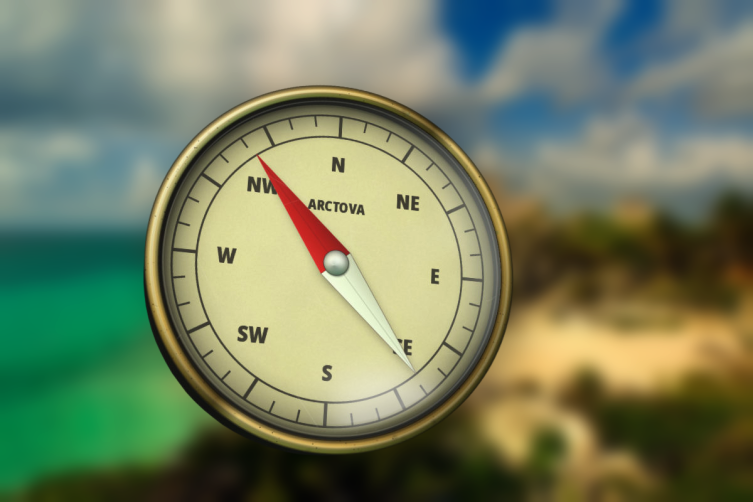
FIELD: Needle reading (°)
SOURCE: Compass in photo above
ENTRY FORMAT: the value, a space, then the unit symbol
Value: 320 °
